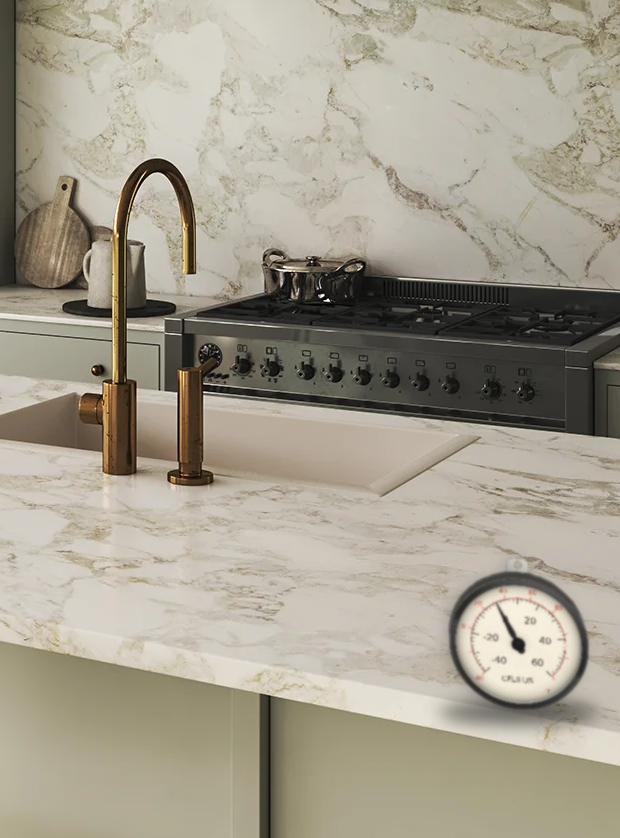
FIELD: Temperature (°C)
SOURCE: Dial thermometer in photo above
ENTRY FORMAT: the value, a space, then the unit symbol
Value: 0 °C
